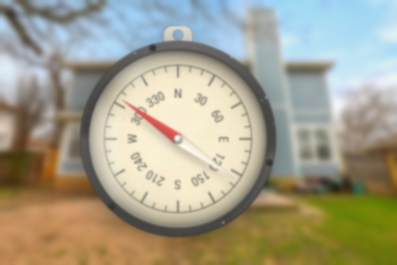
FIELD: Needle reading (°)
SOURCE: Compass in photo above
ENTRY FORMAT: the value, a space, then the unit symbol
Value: 305 °
